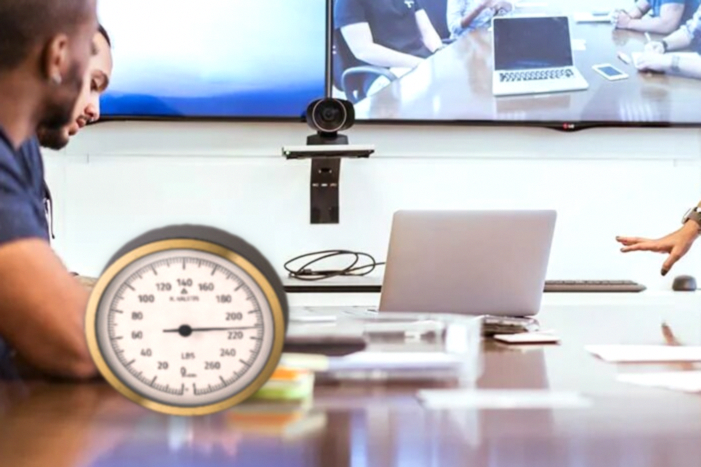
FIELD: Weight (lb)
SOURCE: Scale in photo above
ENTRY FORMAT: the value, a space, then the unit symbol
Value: 210 lb
